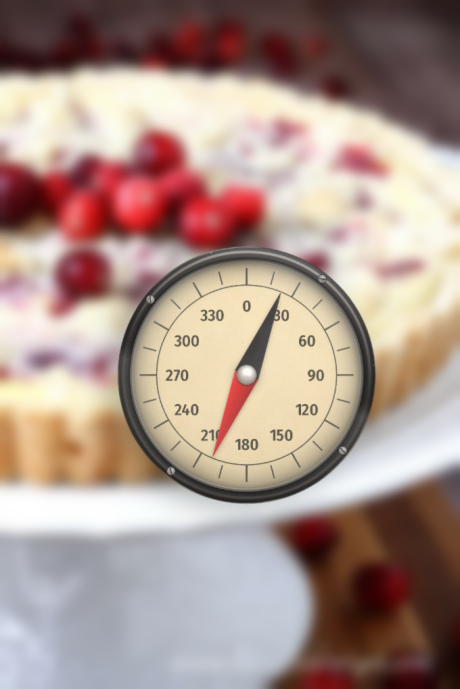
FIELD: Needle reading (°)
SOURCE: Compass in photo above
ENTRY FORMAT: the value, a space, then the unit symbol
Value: 202.5 °
